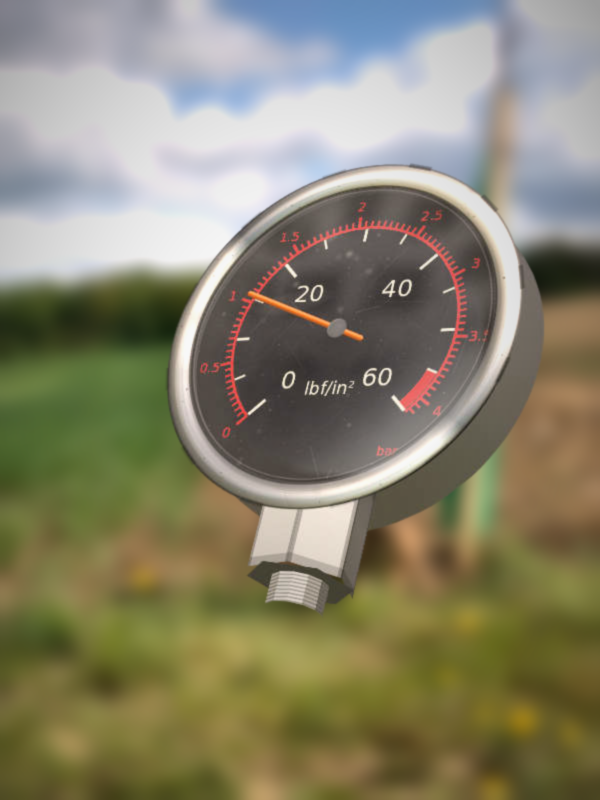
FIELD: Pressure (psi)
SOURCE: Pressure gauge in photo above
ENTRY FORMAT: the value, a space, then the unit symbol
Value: 15 psi
